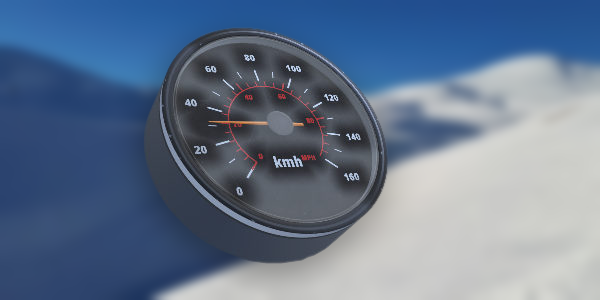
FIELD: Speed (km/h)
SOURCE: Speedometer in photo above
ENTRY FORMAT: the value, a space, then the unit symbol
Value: 30 km/h
